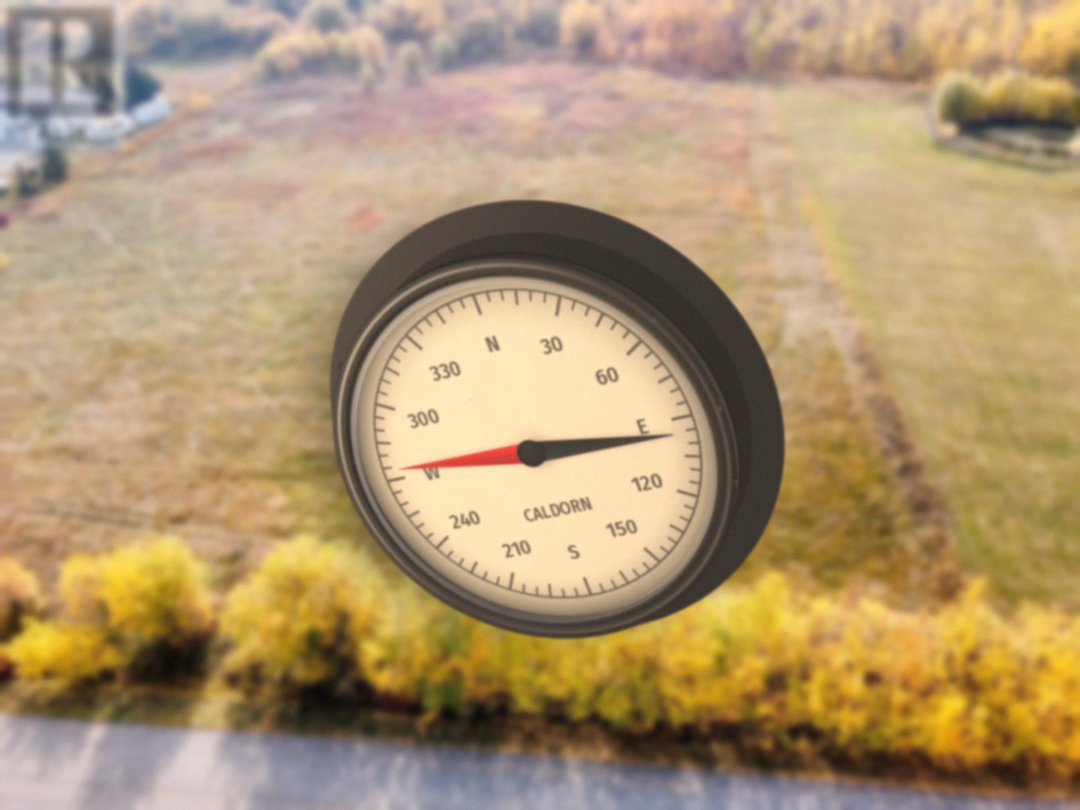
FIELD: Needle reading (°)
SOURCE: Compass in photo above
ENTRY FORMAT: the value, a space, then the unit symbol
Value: 275 °
